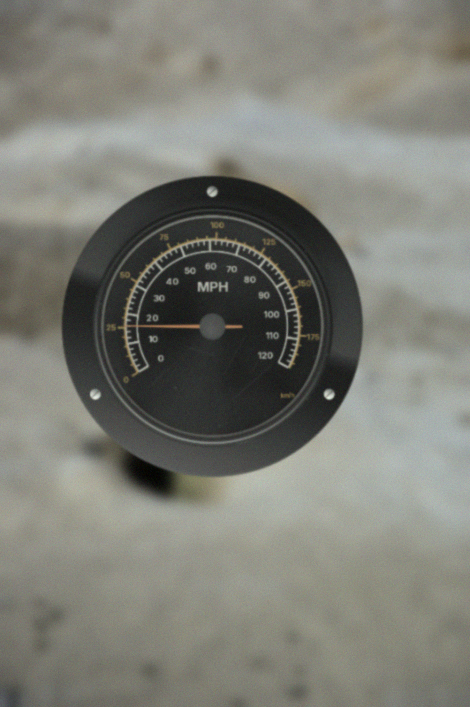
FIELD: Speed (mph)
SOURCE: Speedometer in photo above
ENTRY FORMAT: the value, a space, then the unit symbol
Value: 16 mph
